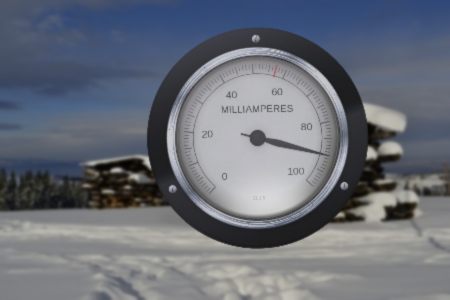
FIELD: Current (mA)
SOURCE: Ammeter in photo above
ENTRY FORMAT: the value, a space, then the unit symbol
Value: 90 mA
